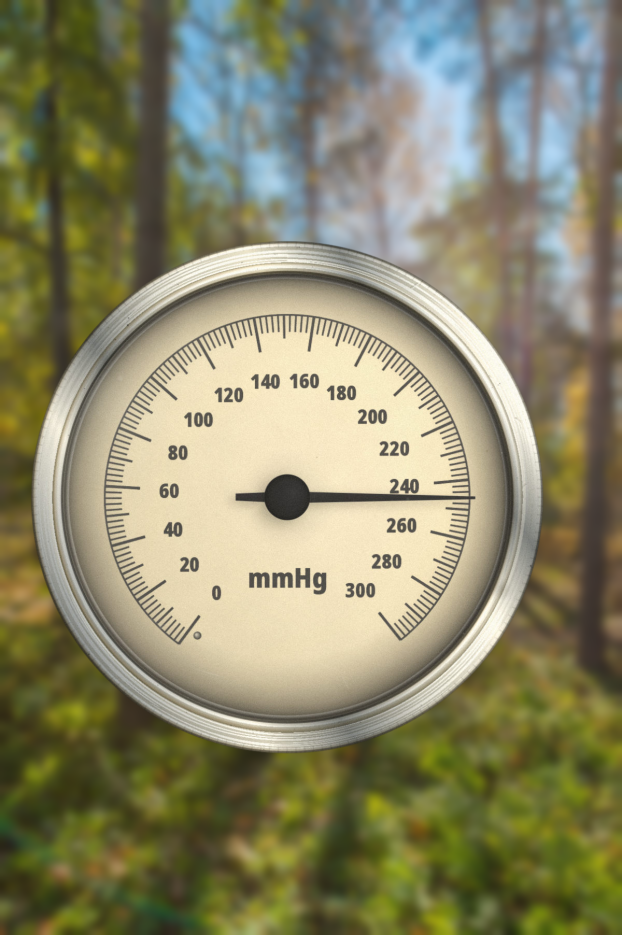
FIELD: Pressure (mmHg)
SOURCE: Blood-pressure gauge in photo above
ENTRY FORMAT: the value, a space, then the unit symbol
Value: 246 mmHg
